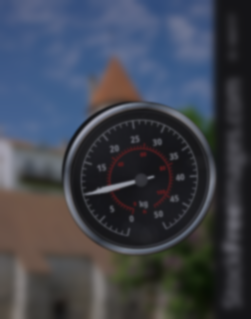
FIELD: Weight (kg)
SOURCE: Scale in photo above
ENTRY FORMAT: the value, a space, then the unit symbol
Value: 10 kg
